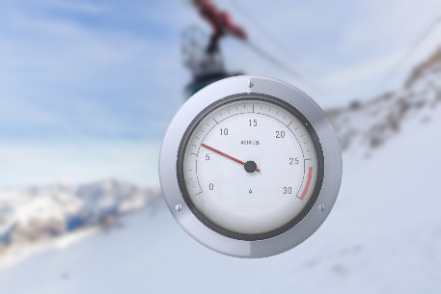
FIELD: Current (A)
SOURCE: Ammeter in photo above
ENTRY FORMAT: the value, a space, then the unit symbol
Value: 6.5 A
